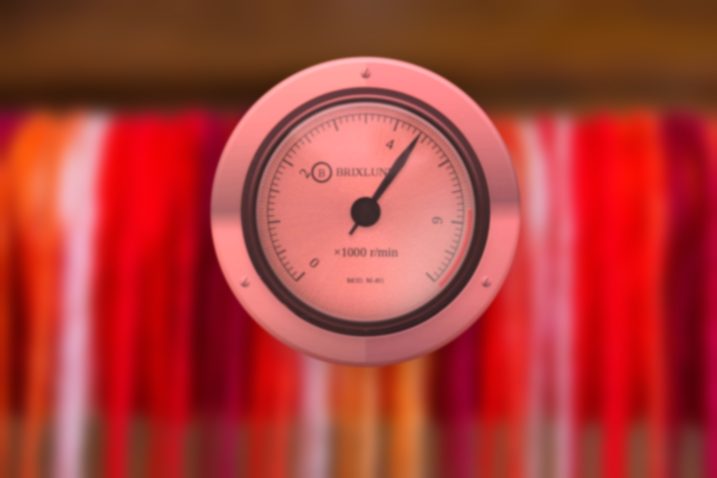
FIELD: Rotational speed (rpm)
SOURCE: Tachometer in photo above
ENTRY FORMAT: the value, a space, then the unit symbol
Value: 4400 rpm
